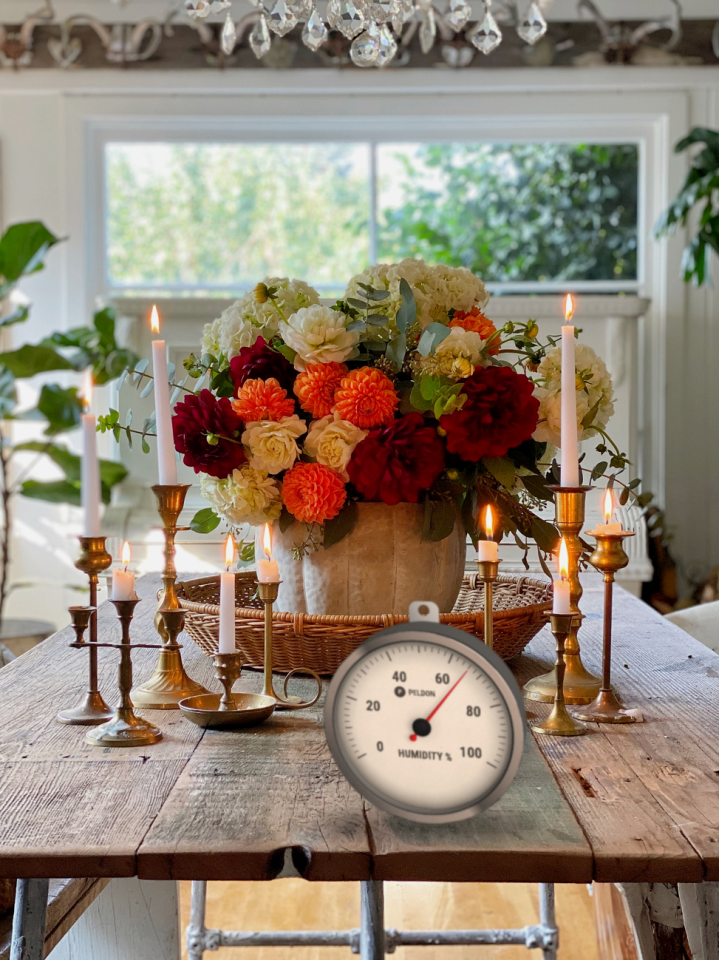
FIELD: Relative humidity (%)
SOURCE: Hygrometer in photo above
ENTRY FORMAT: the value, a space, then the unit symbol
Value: 66 %
